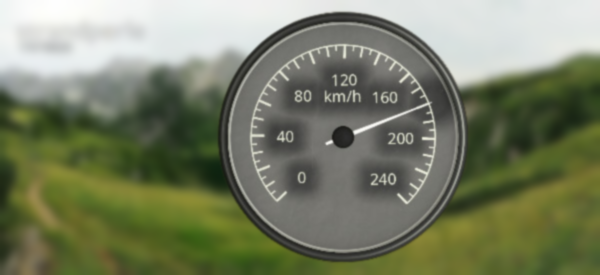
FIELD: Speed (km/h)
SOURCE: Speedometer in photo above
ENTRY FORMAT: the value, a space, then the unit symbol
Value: 180 km/h
